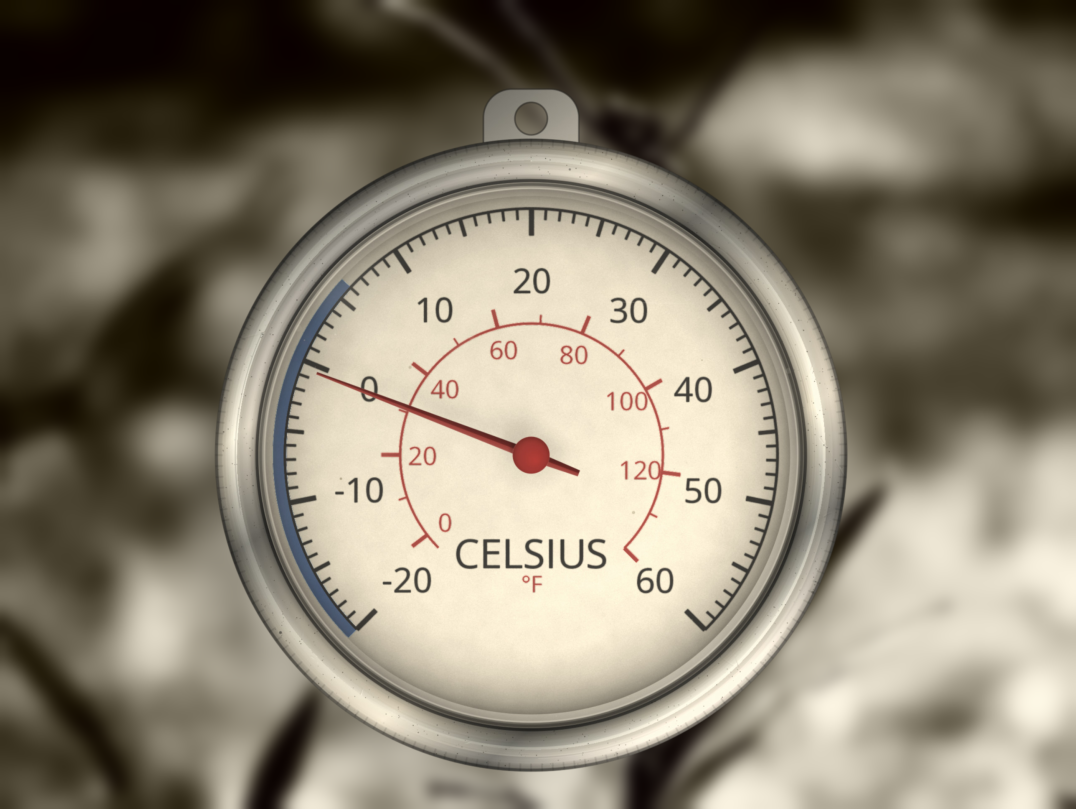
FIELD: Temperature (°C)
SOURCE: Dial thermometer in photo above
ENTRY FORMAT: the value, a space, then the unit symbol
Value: -0.5 °C
